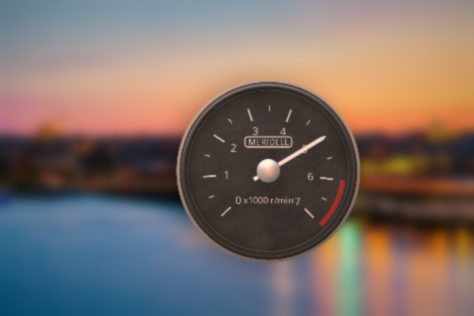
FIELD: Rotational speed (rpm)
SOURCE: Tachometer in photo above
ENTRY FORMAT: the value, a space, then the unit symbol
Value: 5000 rpm
